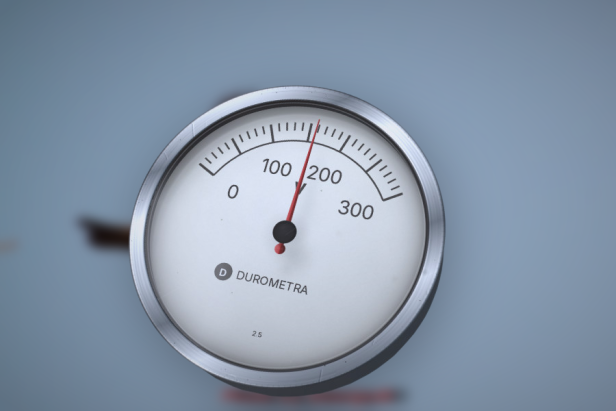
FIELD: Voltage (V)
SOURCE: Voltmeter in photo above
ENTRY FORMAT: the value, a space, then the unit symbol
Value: 160 V
